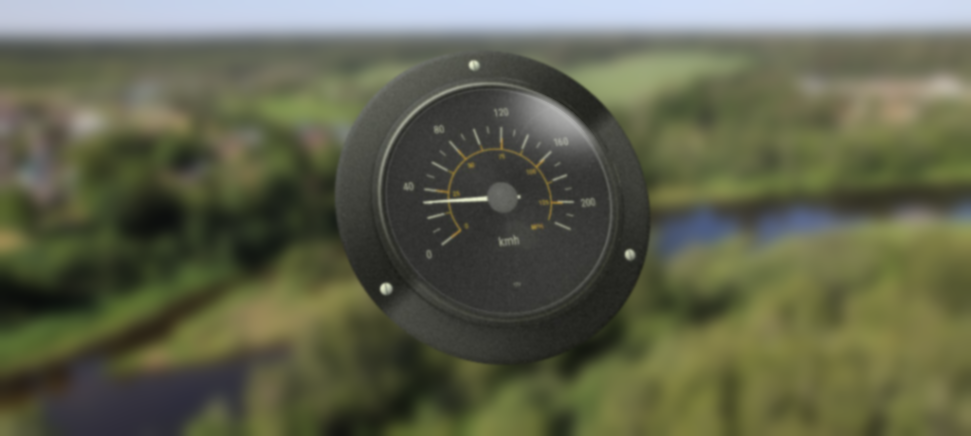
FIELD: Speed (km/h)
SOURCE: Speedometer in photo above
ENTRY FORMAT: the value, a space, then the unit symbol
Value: 30 km/h
